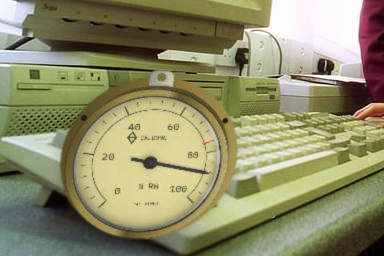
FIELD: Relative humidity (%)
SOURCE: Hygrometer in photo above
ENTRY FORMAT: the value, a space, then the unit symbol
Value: 88 %
